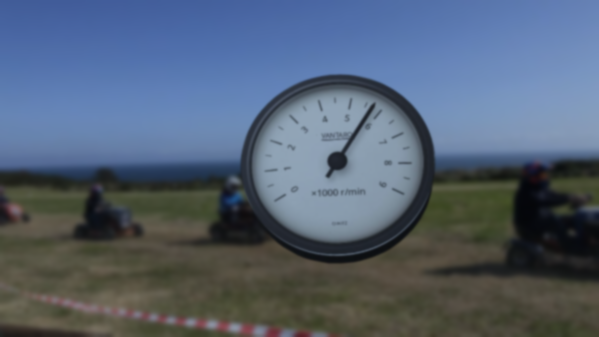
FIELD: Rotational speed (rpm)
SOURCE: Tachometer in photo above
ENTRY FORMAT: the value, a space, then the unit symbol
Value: 5750 rpm
